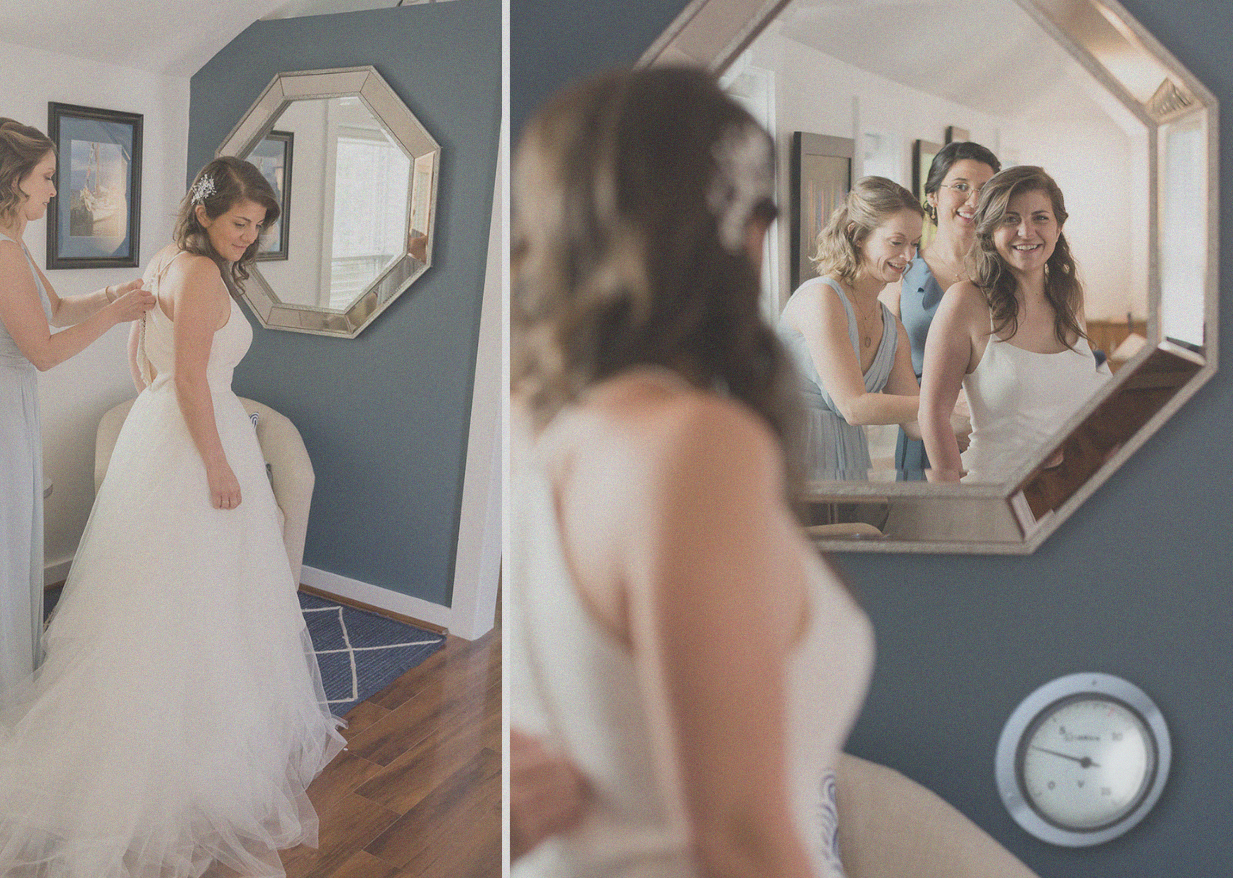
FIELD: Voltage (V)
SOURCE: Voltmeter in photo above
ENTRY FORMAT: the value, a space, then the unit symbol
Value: 3 V
